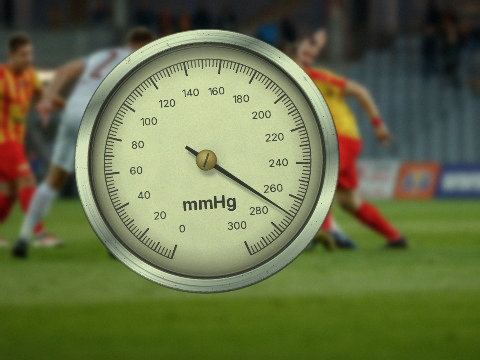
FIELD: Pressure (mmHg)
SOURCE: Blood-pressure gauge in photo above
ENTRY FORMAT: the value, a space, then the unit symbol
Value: 270 mmHg
